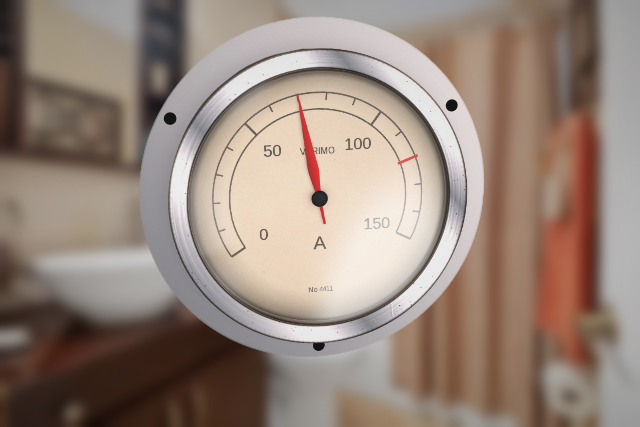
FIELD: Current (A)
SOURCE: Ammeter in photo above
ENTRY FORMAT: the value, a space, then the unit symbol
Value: 70 A
